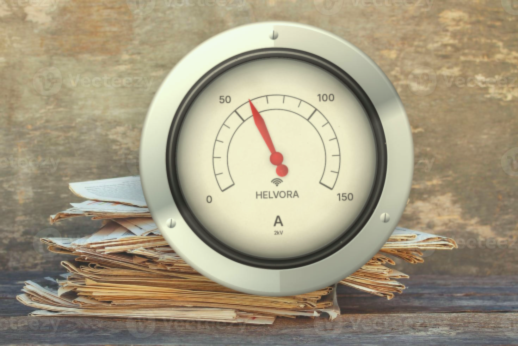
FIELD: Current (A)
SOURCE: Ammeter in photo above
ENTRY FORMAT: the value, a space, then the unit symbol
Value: 60 A
